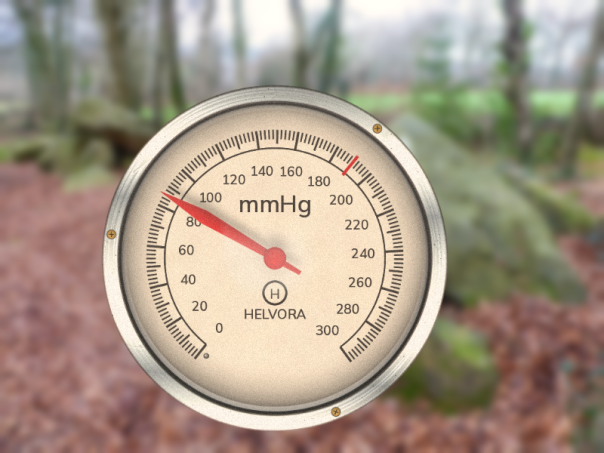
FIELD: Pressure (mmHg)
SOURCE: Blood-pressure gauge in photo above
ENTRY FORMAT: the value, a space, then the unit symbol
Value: 86 mmHg
